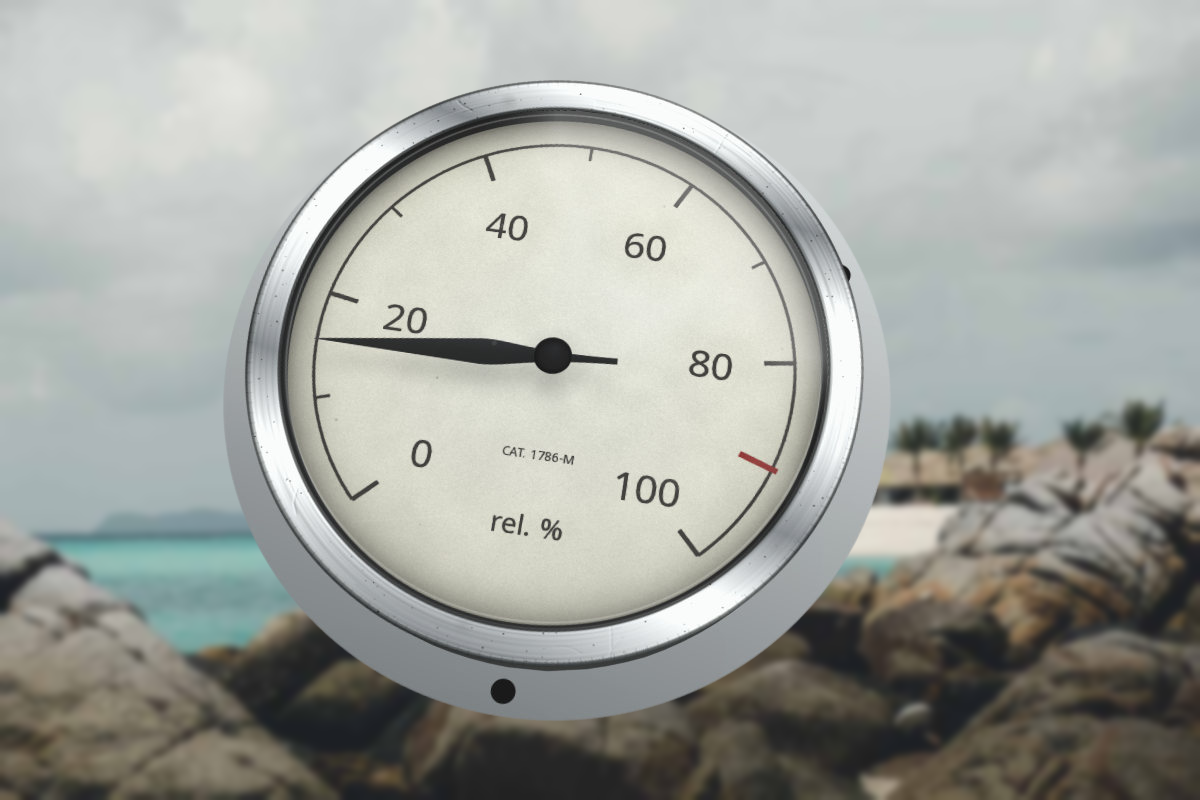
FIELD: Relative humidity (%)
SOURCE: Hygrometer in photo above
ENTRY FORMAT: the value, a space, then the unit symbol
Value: 15 %
